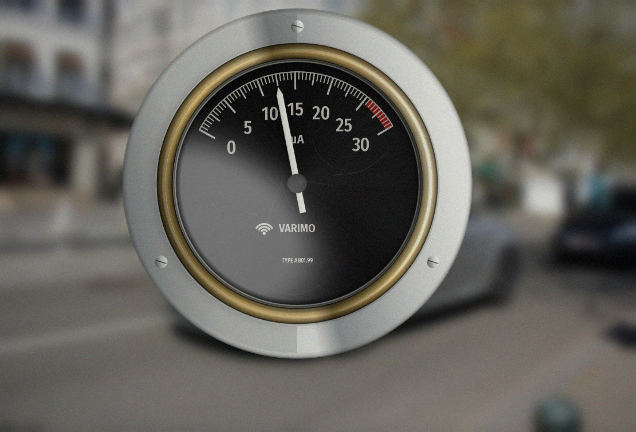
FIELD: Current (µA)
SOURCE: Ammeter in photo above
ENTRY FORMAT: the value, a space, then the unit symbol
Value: 12.5 µA
